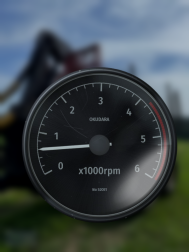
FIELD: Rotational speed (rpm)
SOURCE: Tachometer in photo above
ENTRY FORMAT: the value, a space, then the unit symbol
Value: 600 rpm
